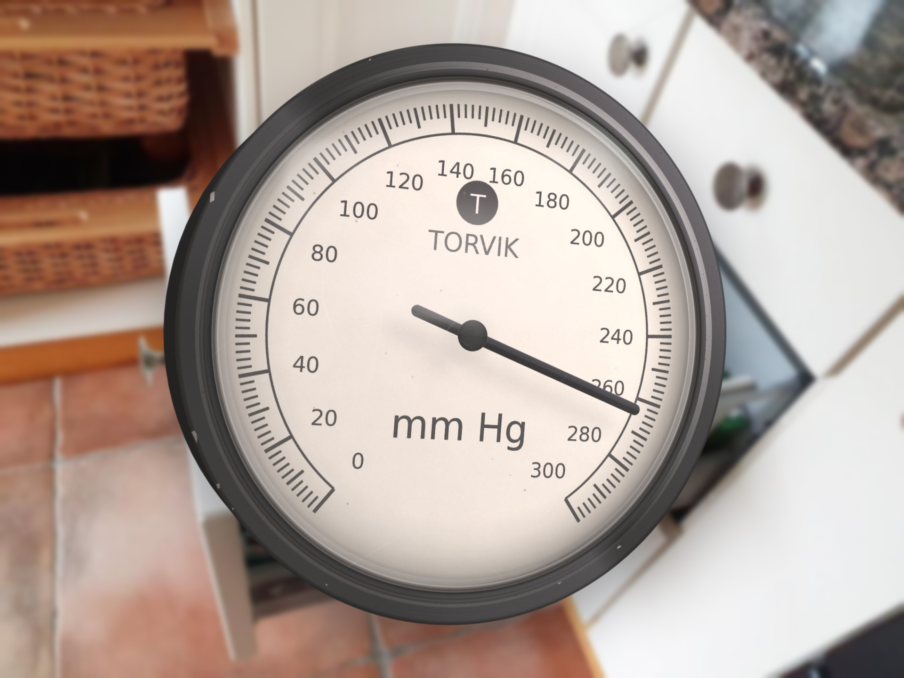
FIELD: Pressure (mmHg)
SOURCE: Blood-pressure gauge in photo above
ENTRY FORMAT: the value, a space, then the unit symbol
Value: 264 mmHg
